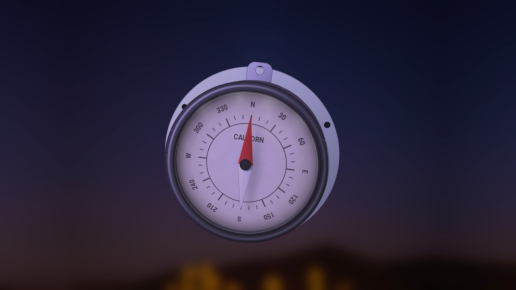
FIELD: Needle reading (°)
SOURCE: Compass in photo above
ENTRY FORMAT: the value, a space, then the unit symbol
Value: 0 °
